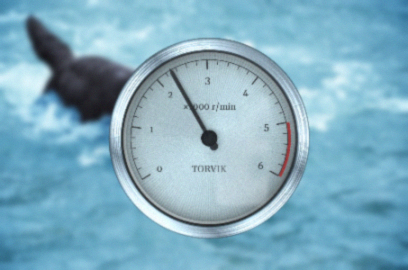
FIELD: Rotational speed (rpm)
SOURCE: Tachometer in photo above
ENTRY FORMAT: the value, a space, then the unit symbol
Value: 2300 rpm
